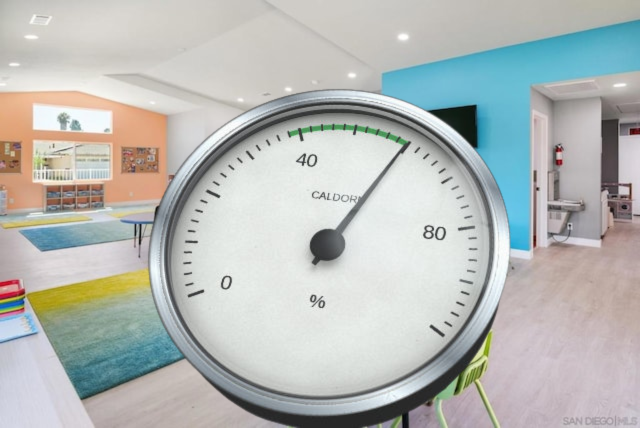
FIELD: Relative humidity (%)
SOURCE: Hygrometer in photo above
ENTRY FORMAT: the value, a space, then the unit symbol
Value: 60 %
